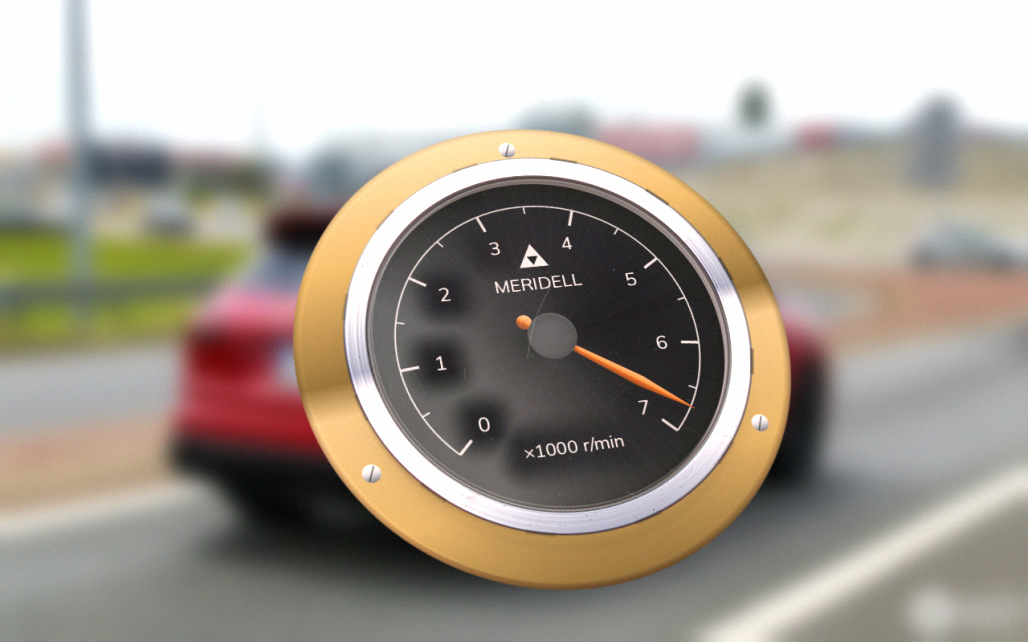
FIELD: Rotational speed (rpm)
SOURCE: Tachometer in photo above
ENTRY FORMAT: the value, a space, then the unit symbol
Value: 6750 rpm
